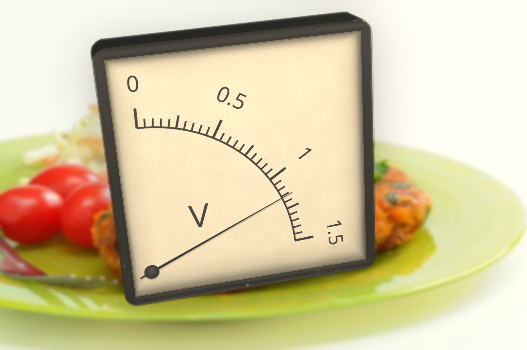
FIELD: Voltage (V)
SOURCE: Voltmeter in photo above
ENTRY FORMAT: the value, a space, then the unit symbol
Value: 1.15 V
